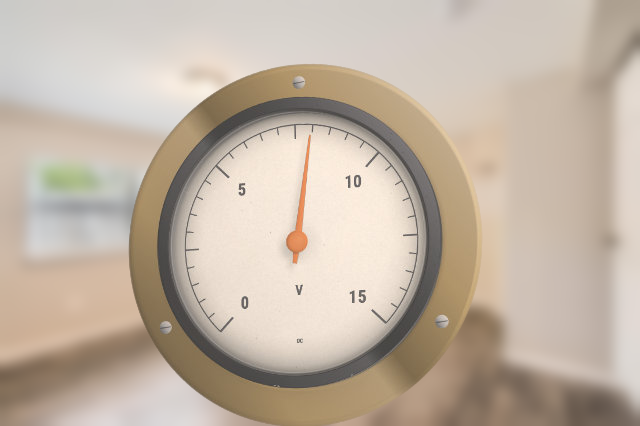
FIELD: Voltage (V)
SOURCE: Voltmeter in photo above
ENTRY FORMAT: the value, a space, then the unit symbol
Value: 8 V
